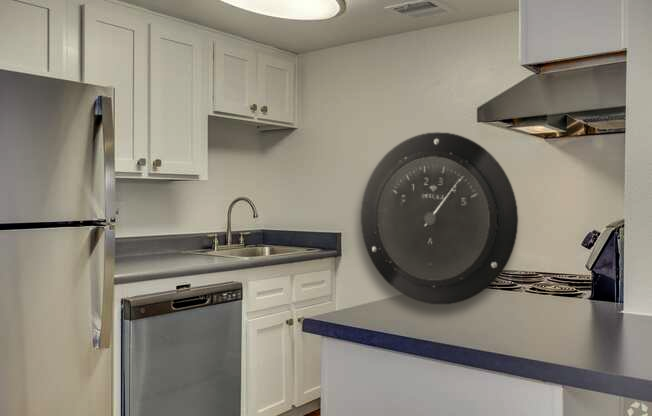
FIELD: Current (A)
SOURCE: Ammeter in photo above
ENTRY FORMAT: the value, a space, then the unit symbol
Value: 4 A
